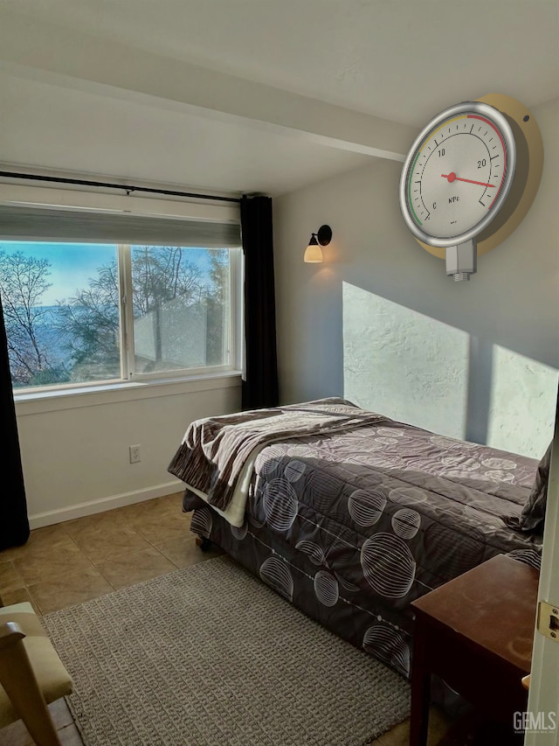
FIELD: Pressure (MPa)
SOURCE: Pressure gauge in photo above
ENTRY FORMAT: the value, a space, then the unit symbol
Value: 23 MPa
